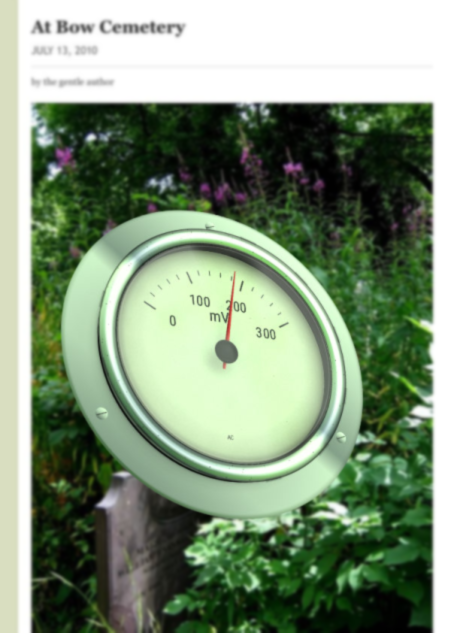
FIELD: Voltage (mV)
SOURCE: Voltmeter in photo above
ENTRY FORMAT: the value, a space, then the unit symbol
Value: 180 mV
